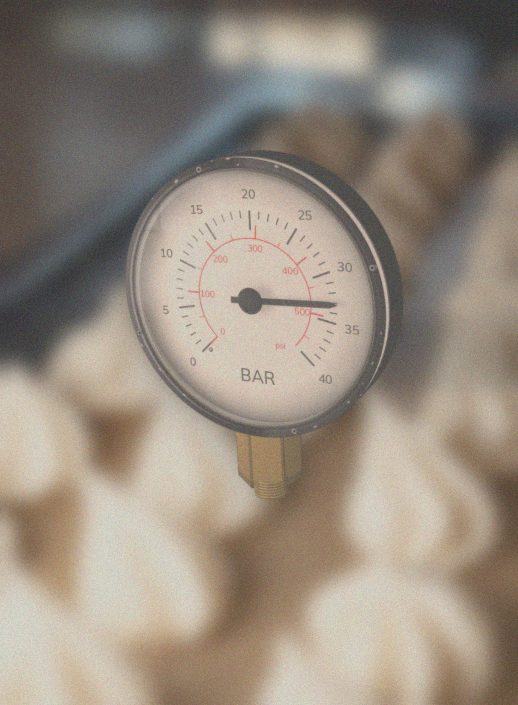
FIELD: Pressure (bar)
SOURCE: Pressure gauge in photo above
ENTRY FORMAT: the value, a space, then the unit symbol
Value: 33 bar
